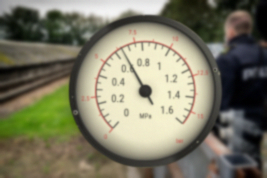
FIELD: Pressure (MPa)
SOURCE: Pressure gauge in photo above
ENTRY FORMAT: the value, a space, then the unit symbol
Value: 0.65 MPa
